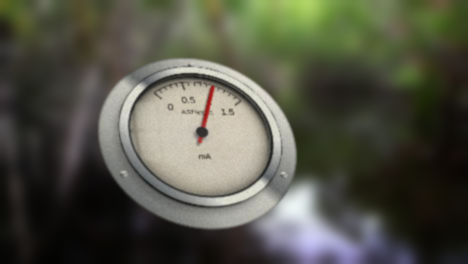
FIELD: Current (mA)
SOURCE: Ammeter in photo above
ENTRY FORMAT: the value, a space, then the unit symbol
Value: 1 mA
